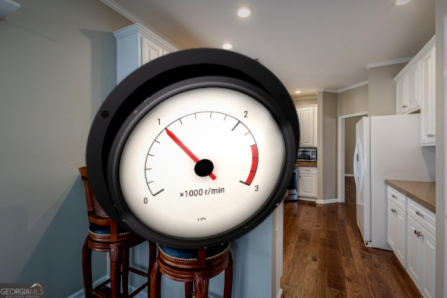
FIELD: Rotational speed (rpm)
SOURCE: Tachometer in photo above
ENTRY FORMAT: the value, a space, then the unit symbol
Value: 1000 rpm
